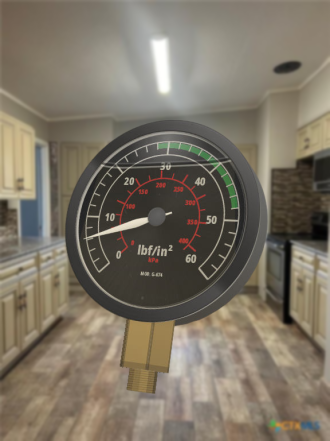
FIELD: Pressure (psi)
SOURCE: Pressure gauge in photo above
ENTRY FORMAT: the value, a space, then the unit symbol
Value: 6 psi
